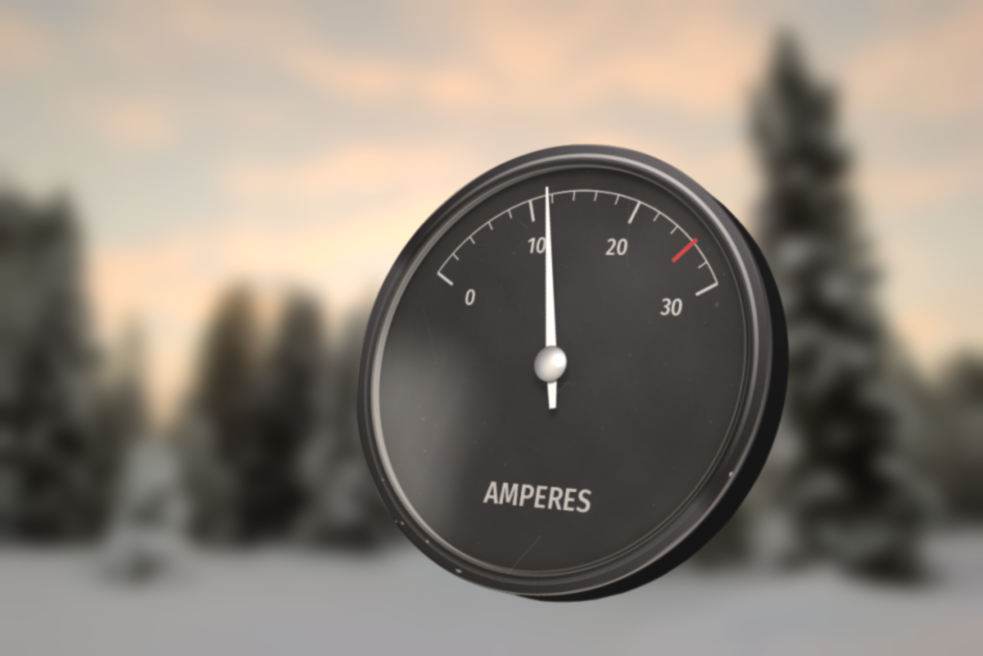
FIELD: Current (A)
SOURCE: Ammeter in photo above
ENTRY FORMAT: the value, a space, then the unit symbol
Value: 12 A
